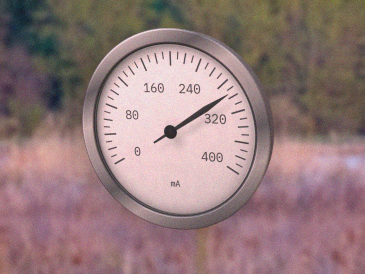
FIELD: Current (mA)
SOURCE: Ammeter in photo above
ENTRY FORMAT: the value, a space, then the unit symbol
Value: 295 mA
